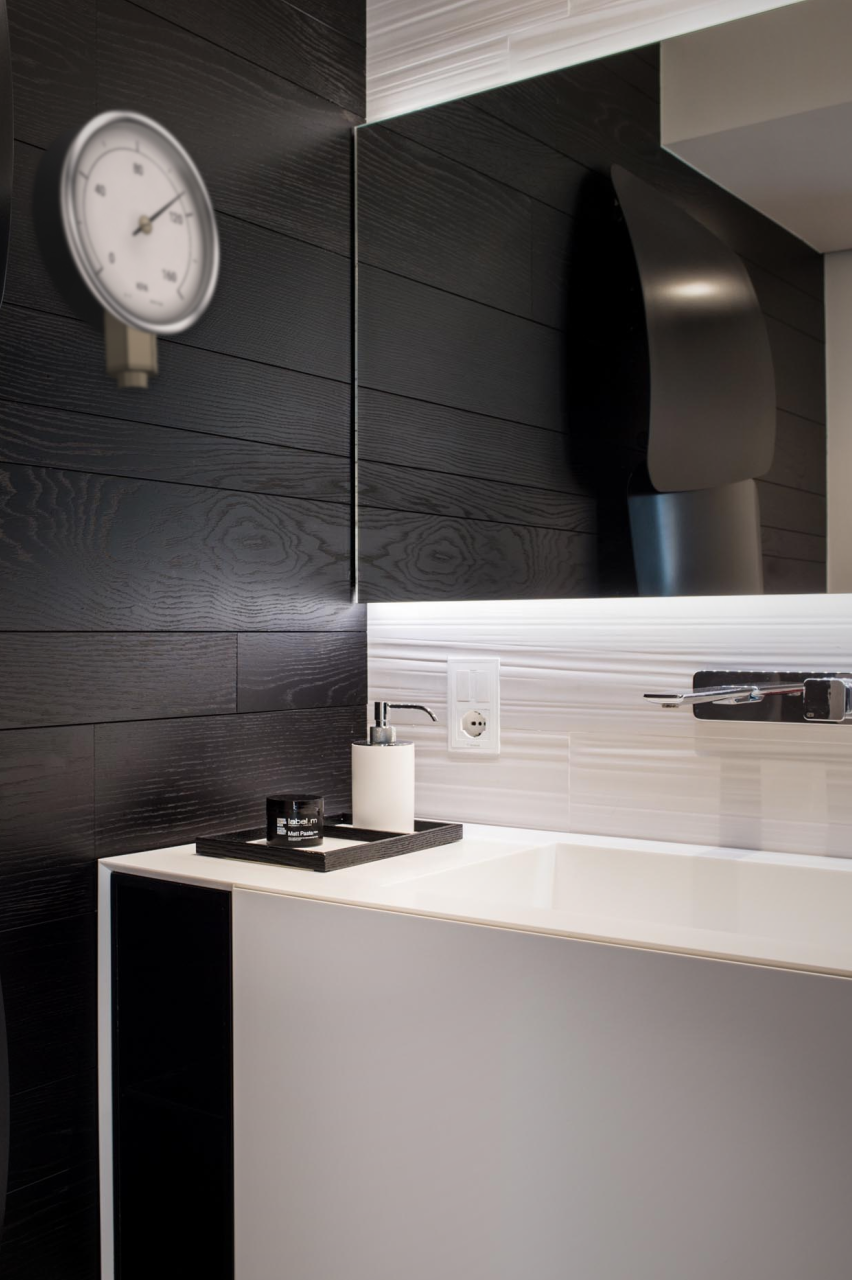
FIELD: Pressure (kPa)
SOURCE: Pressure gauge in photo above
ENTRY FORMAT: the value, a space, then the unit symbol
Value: 110 kPa
